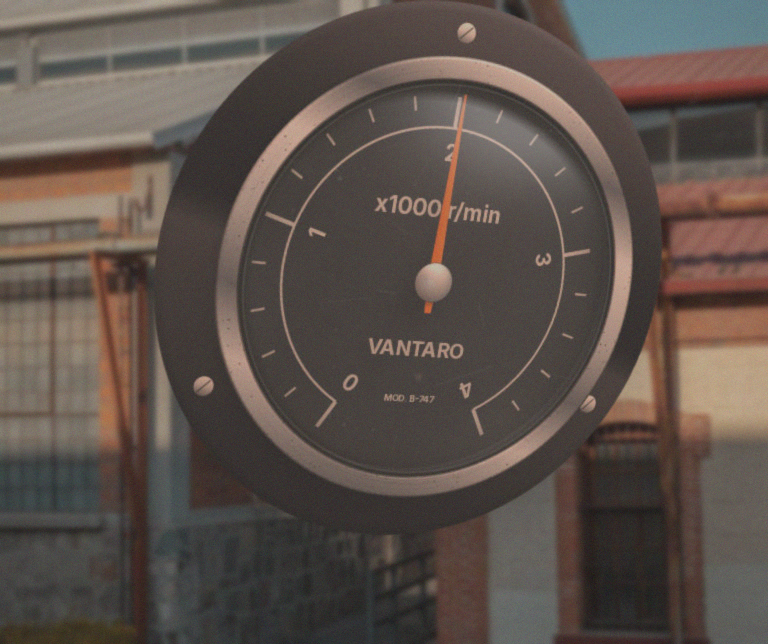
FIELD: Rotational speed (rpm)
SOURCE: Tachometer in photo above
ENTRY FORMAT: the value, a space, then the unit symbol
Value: 2000 rpm
